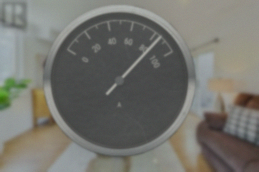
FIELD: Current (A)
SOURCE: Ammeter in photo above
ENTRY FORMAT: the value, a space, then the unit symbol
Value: 85 A
